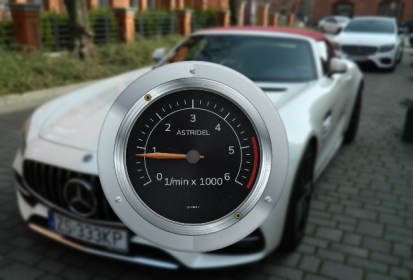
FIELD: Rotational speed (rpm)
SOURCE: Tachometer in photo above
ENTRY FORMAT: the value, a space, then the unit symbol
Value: 800 rpm
